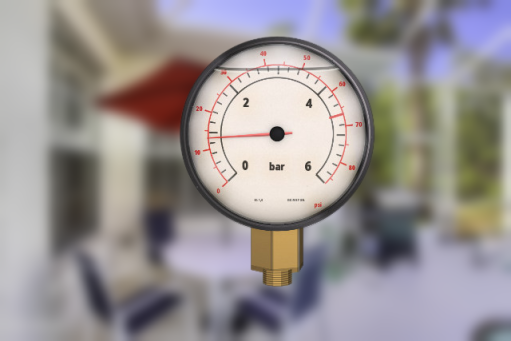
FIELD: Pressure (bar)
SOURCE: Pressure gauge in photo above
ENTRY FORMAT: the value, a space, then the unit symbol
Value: 0.9 bar
